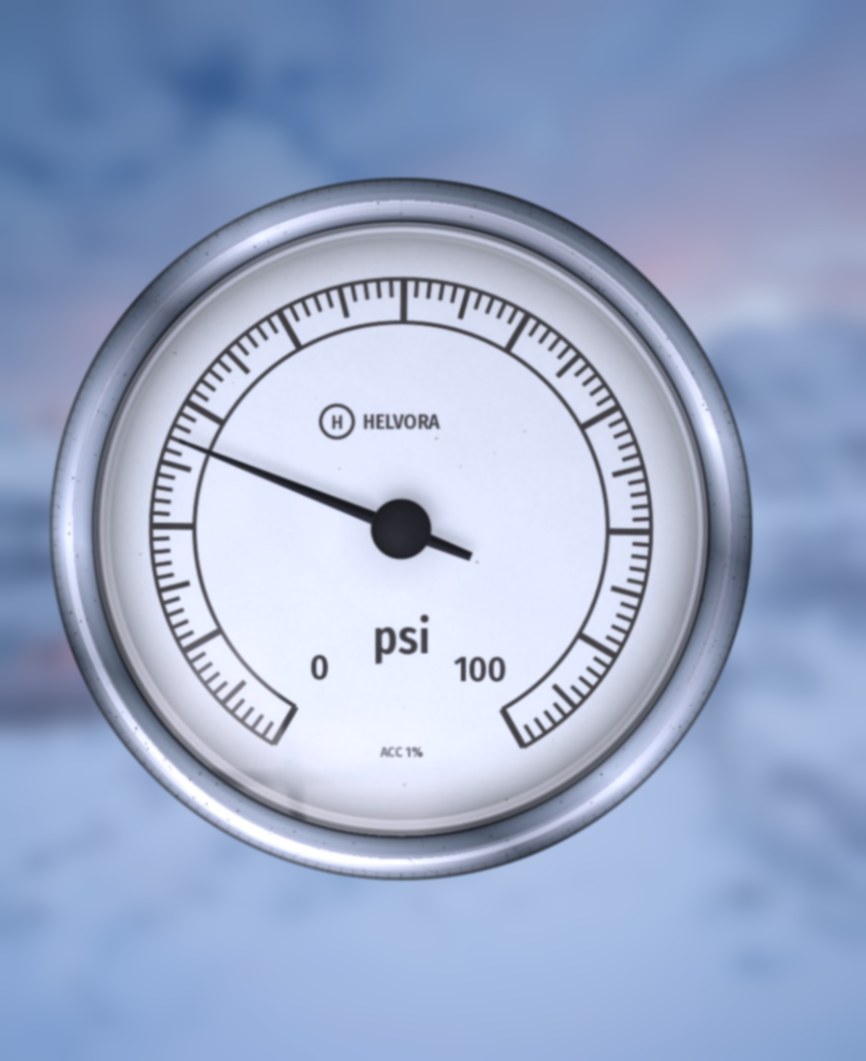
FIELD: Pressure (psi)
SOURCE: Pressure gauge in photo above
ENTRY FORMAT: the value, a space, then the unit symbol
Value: 27 psi
